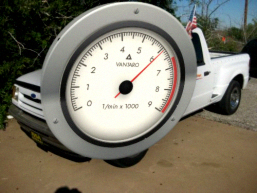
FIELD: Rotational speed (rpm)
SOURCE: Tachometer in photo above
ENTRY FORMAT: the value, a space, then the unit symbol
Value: 6000 rpm
